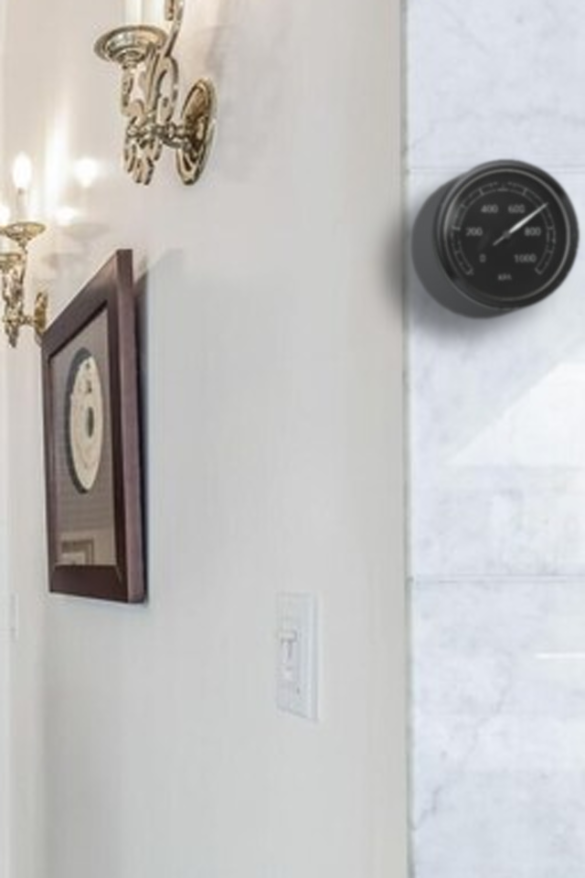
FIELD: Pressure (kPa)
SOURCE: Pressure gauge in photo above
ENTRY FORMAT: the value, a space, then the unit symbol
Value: 700 kPa
